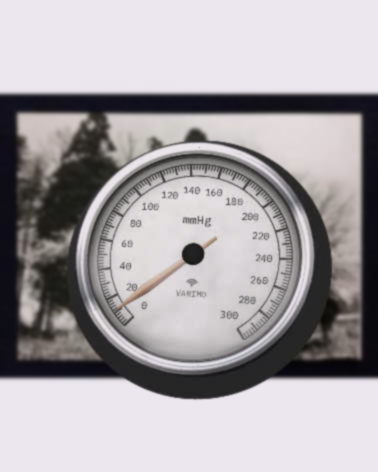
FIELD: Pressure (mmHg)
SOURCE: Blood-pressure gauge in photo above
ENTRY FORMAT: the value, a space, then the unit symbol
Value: 10 mmHg
